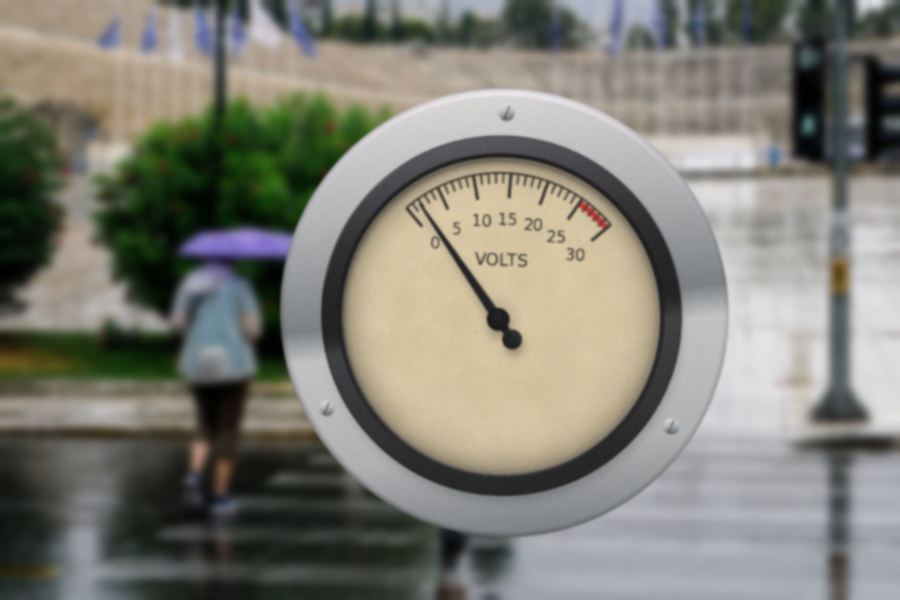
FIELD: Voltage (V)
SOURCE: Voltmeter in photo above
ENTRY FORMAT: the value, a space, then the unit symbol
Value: 2 V
